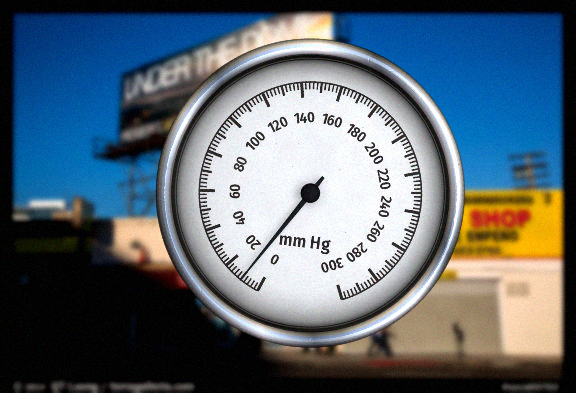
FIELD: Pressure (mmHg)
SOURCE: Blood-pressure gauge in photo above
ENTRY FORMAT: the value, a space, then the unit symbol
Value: 10 mmHg
